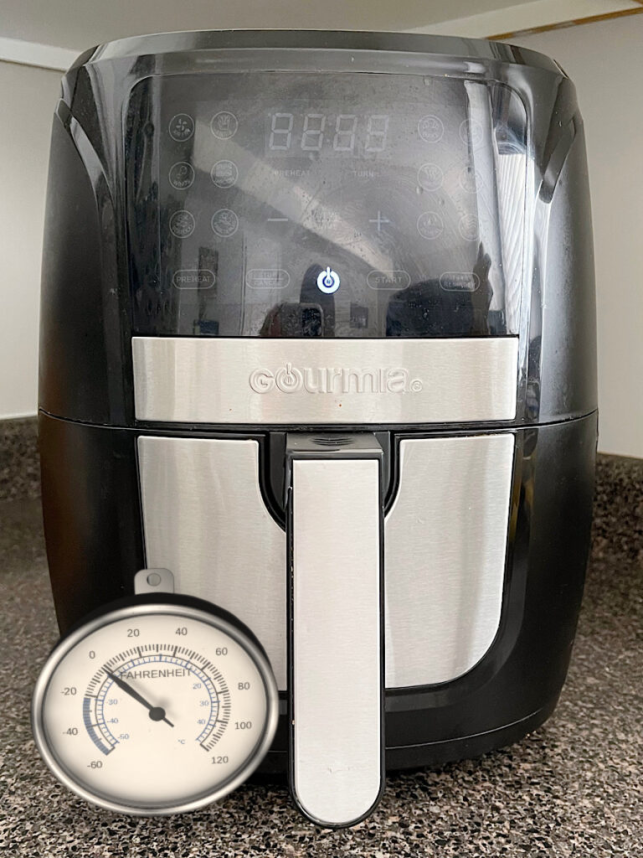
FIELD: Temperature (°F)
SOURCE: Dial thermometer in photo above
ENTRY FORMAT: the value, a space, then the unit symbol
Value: 0 °F
